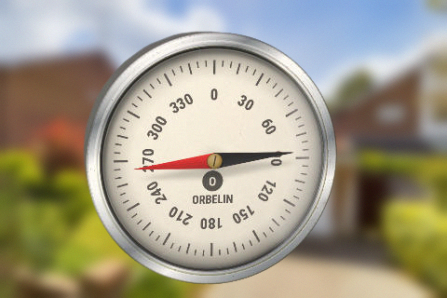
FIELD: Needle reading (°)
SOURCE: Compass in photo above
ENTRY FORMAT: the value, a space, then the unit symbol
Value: 265 °
